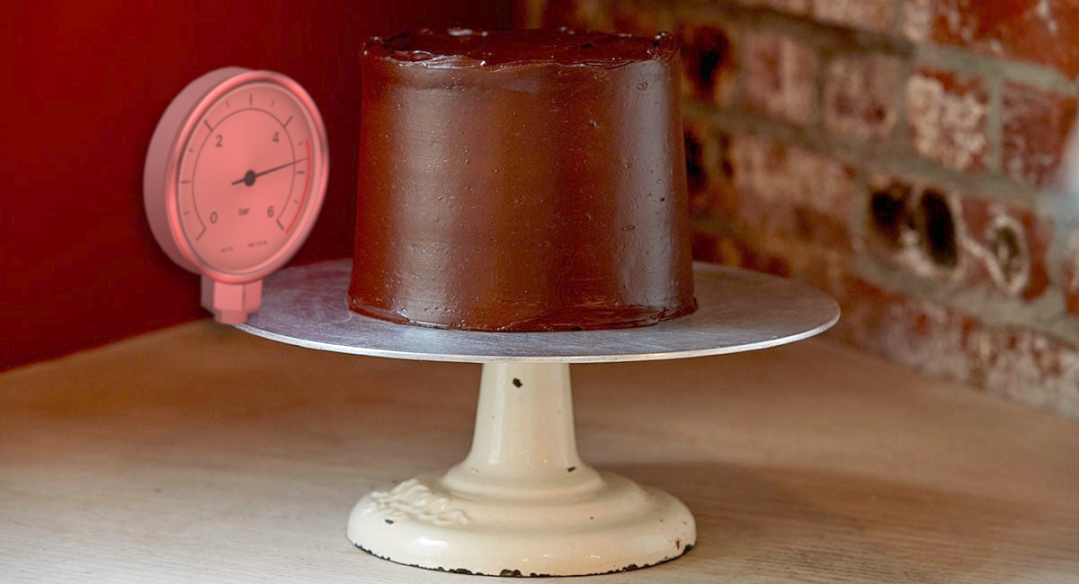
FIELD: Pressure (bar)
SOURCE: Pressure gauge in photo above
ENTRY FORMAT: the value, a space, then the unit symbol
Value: 4.75 bar
